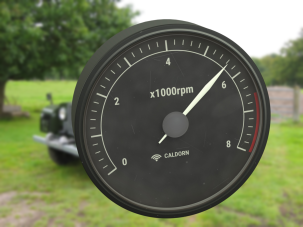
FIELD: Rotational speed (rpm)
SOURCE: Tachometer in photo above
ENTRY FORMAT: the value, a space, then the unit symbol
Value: 5600 rpm
